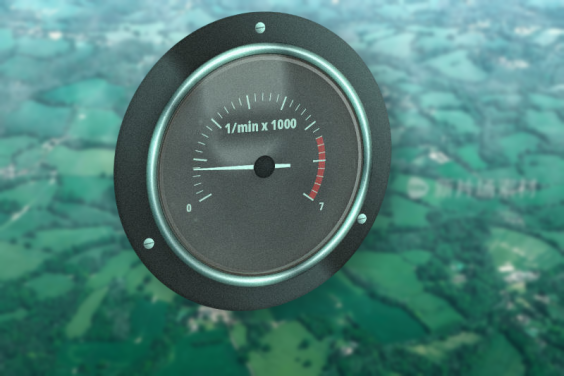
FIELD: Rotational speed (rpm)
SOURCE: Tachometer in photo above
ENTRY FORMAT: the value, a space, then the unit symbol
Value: 800 rpm
